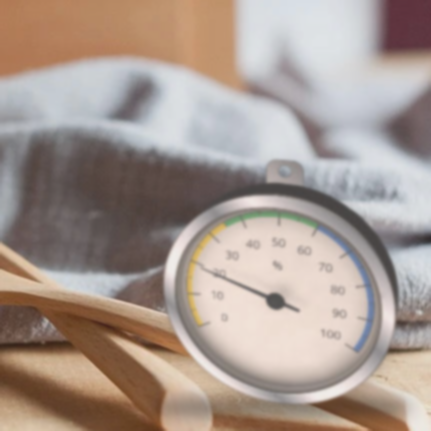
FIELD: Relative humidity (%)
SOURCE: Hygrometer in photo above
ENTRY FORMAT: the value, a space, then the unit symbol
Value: 20 %
